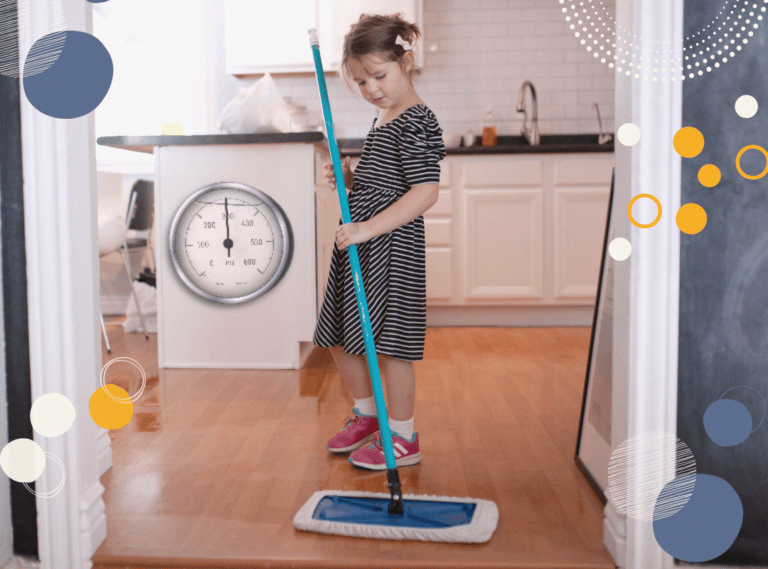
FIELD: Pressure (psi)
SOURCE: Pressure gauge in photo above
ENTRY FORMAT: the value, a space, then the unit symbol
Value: 300 psi
